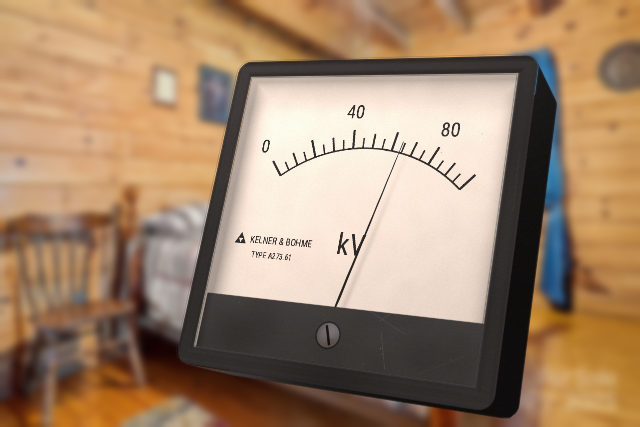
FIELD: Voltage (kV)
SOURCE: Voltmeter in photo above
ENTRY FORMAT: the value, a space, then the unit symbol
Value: 65 kV
